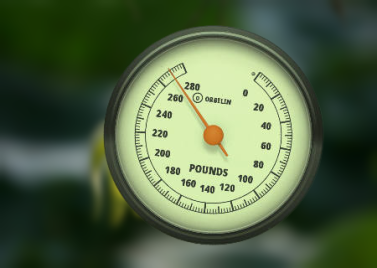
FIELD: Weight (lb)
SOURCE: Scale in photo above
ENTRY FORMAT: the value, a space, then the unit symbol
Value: 270 lb
